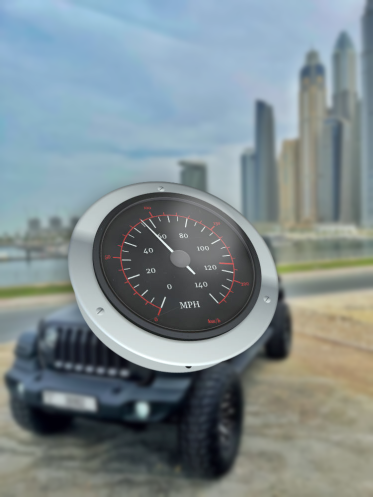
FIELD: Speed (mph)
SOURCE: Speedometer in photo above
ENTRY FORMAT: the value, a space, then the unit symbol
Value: 55 mph
